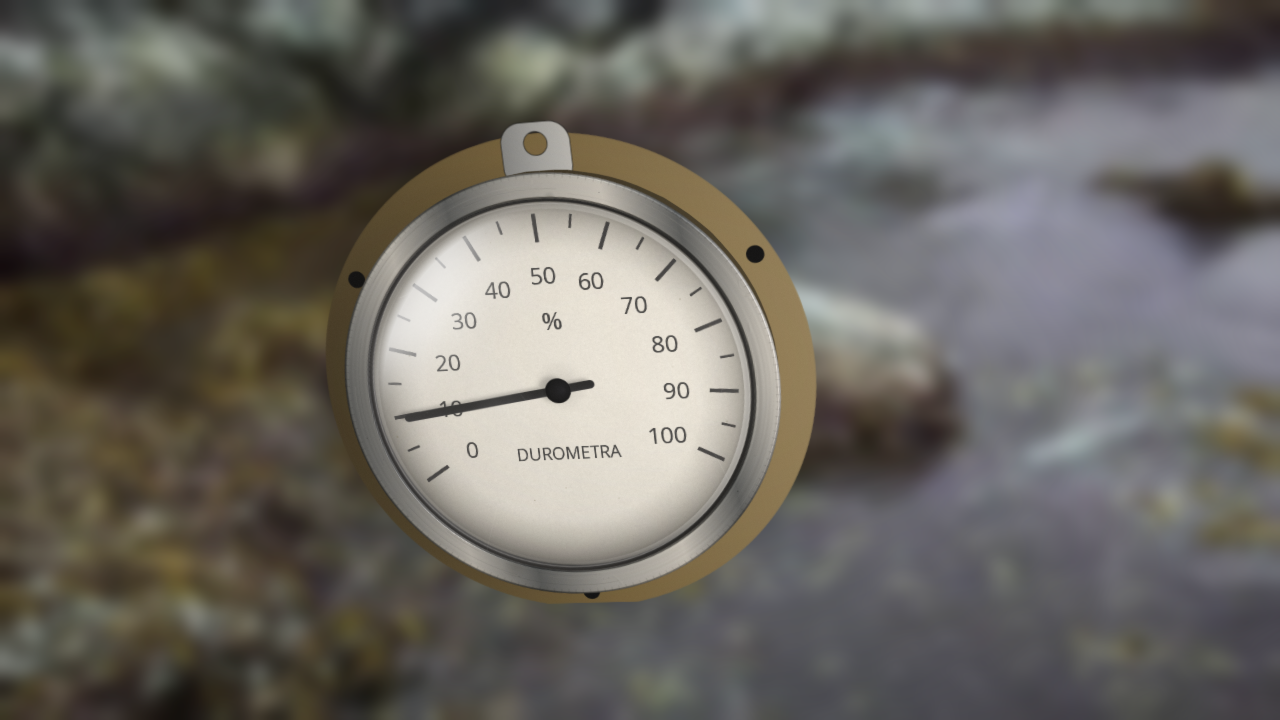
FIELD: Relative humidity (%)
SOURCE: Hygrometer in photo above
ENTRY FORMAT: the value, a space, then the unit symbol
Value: 10 %
